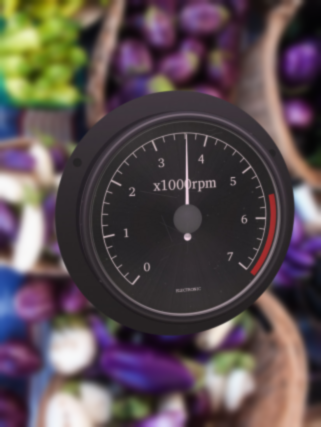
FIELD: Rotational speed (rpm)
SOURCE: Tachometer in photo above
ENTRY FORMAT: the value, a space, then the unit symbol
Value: 3600 rpm
